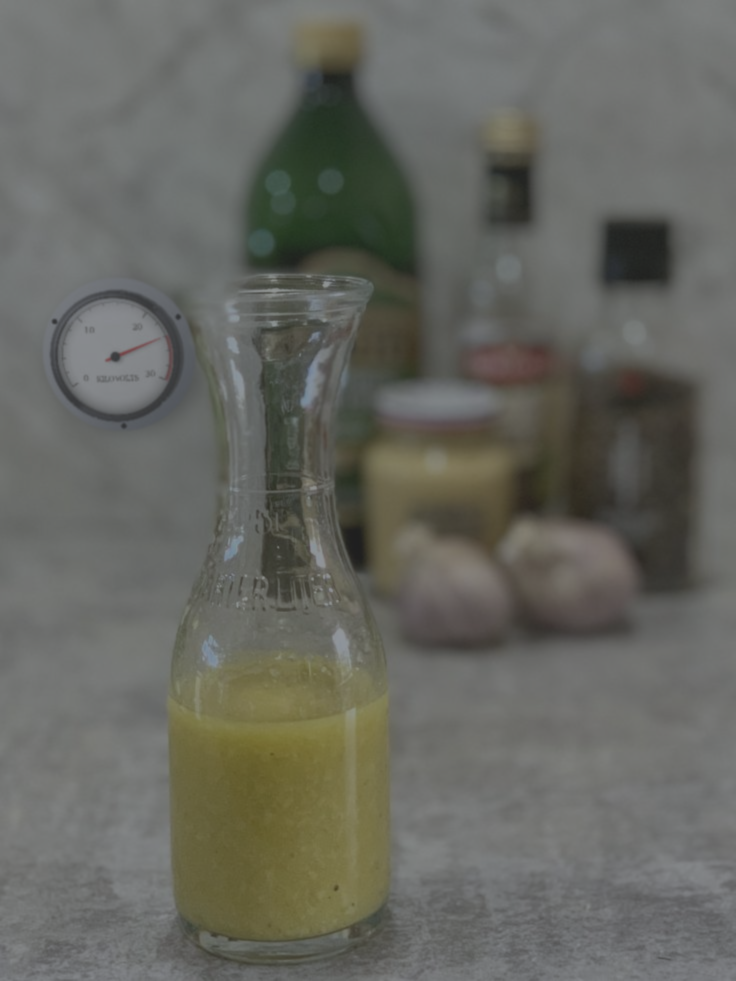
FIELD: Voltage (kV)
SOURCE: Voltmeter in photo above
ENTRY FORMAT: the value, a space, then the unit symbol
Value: 24 kV
